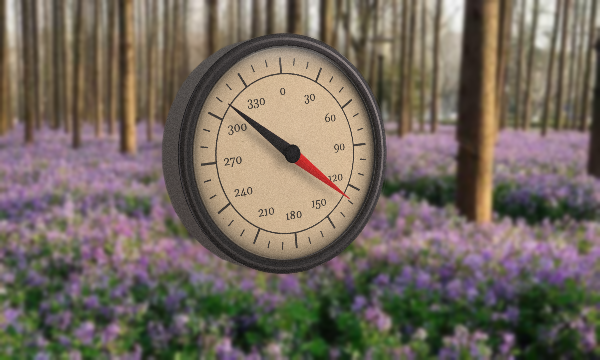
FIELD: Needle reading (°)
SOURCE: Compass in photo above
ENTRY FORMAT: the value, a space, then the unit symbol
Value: 130 °
